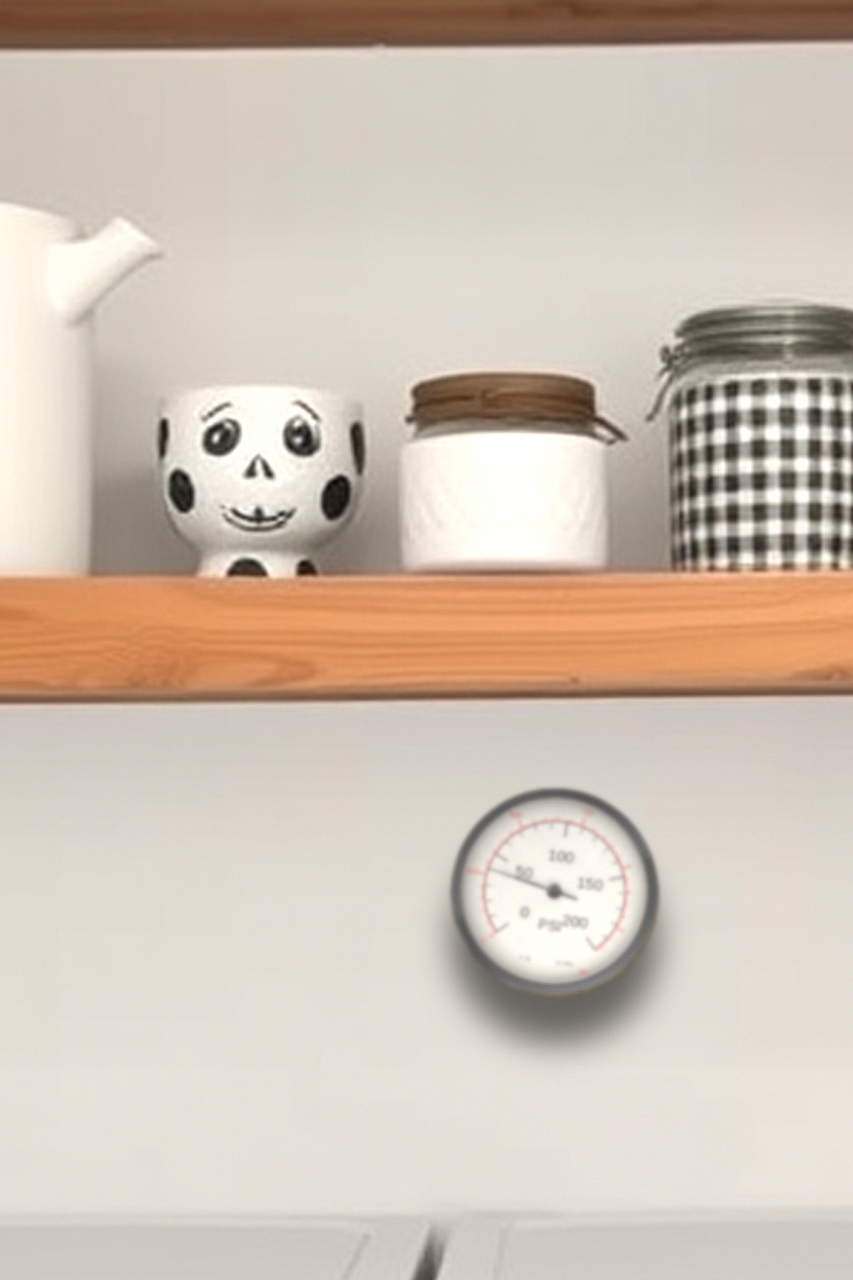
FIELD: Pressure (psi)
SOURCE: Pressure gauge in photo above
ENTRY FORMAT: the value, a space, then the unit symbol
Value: 40 psi
